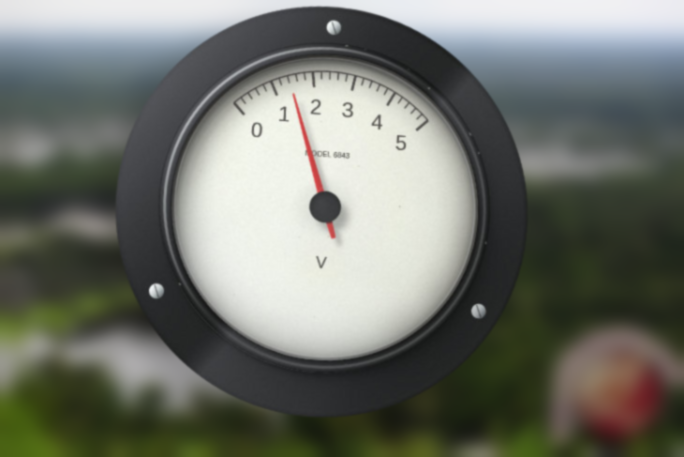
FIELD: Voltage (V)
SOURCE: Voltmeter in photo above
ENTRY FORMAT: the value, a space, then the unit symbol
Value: 1.4 V
